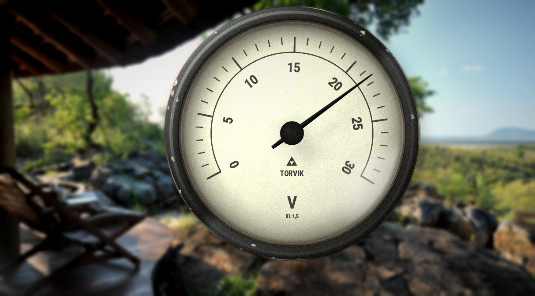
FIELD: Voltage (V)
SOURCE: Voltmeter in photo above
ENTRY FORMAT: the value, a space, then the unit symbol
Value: 21.5 V
